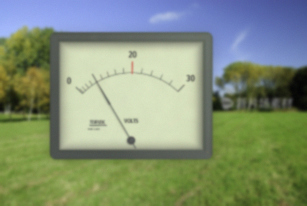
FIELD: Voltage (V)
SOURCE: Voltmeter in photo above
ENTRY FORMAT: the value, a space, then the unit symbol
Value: 10 V
